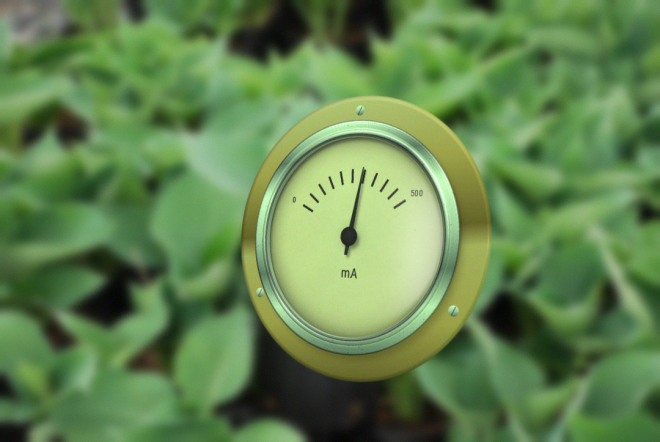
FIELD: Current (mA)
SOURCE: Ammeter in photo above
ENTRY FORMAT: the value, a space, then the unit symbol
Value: 300 mA
